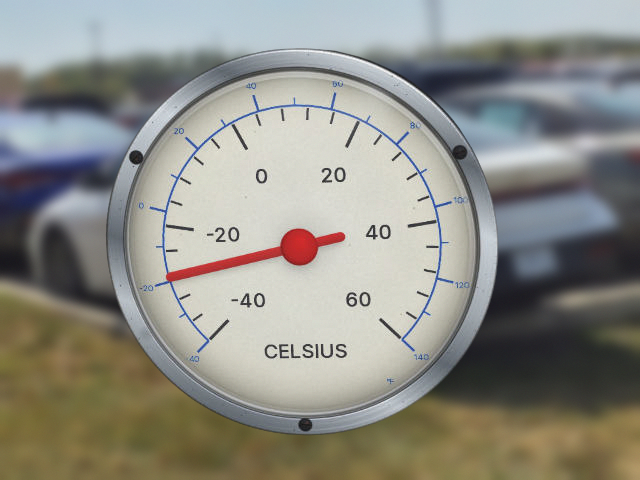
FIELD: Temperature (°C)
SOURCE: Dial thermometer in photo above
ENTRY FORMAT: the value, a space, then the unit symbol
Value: -28 °C
